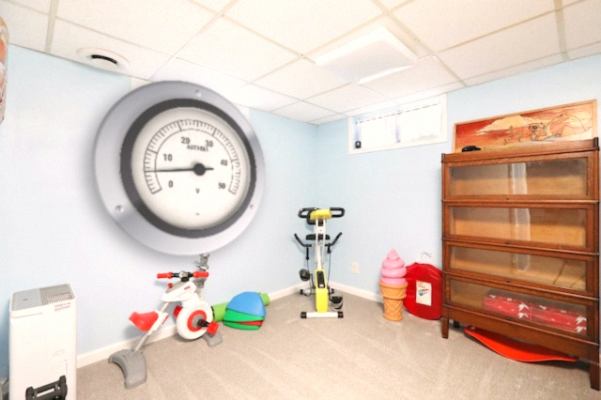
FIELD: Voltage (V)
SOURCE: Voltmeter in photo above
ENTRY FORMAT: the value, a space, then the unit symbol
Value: 5 V
